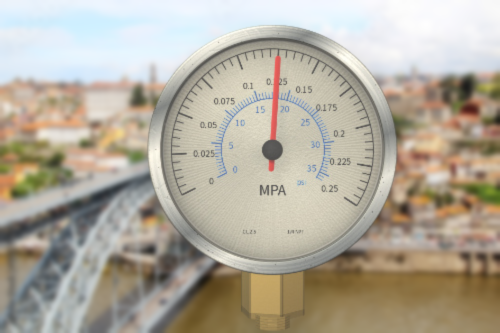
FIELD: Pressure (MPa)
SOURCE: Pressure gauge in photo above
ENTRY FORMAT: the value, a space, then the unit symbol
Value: 0.125 MPa
